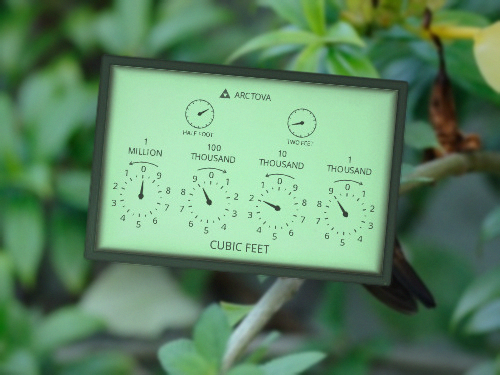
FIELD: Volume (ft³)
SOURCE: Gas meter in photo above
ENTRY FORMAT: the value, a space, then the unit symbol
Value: 991900 ft³
